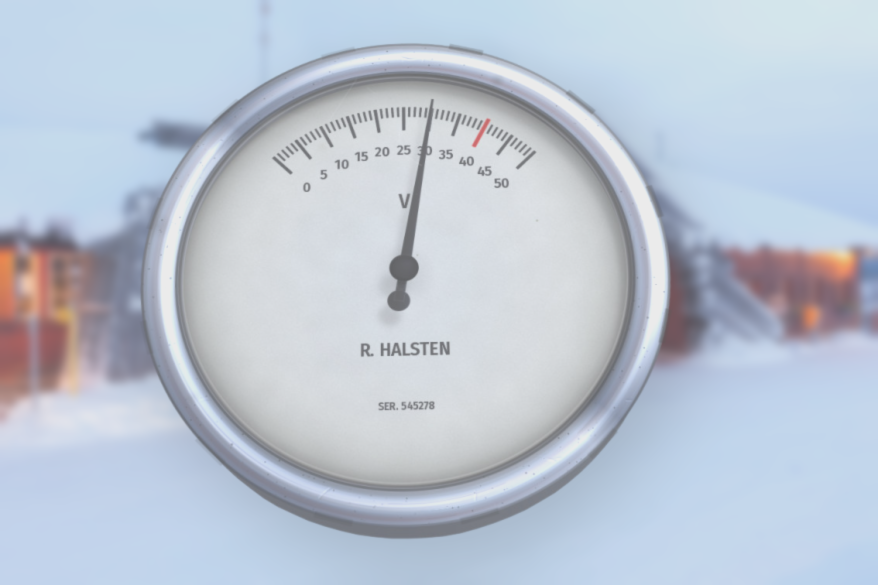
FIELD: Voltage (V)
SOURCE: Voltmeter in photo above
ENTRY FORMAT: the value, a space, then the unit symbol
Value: 30 V
